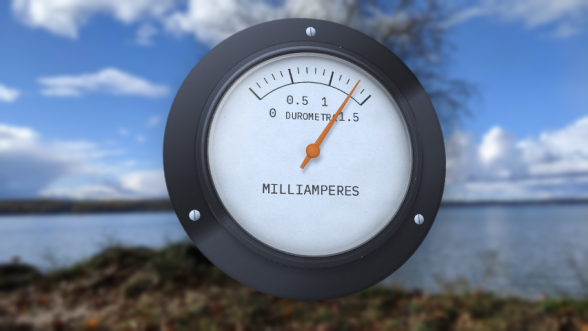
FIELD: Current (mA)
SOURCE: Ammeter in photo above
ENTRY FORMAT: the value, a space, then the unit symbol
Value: 1.3 mA
